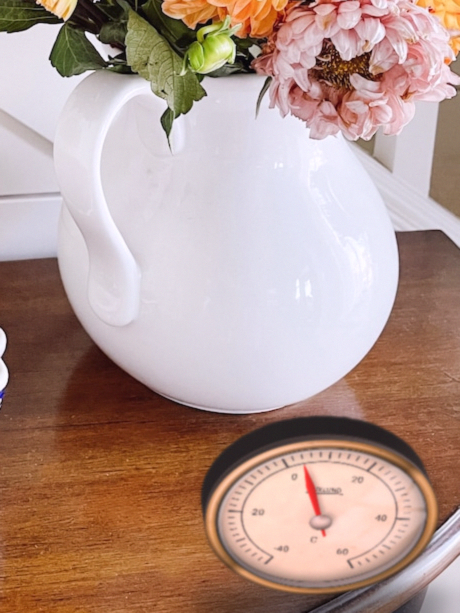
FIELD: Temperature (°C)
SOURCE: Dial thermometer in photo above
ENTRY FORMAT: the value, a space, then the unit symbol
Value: 4 °C
